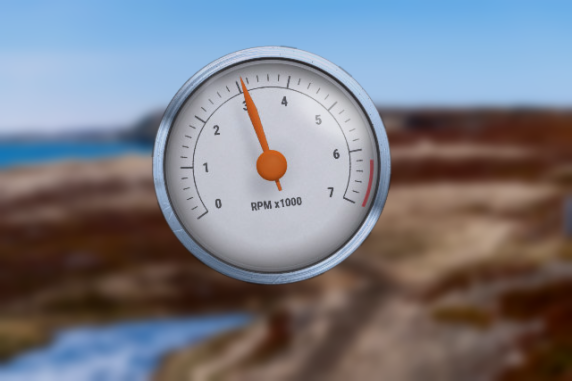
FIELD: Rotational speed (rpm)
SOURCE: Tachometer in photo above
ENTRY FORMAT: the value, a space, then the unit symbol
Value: 3100 rpm
